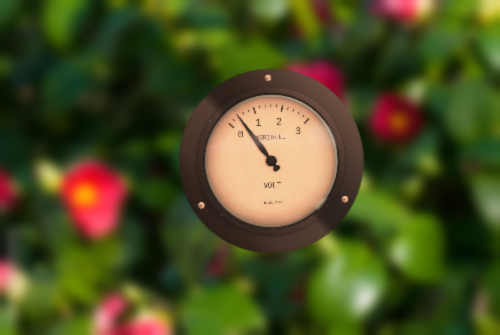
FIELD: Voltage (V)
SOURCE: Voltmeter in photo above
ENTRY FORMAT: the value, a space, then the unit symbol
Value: 0.4 V
